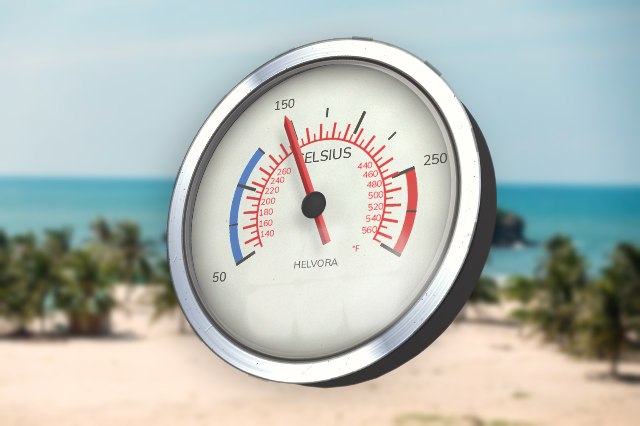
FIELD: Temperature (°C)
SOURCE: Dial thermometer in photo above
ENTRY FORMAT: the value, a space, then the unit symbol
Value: 150 °C
